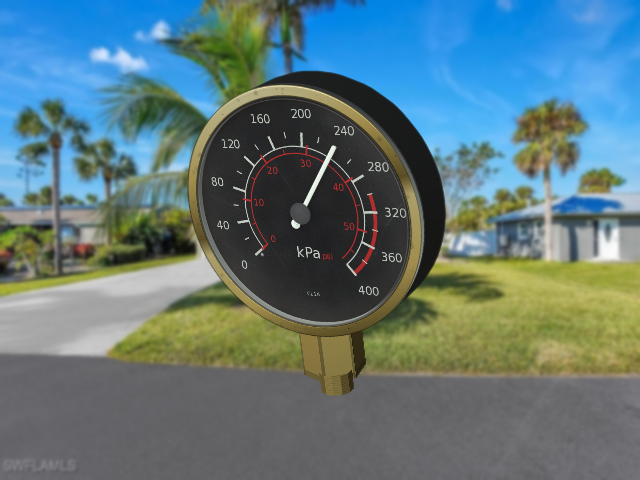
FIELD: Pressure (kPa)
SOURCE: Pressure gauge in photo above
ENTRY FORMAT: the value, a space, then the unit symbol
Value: 240 kPa
